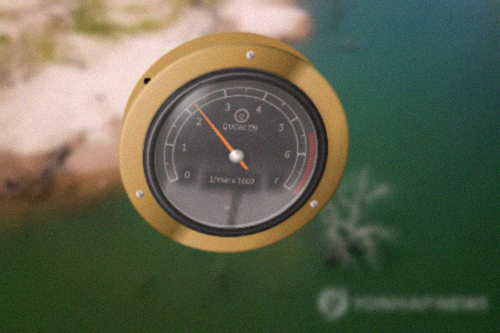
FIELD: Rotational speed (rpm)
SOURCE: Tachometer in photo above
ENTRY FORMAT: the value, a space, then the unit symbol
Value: 2250 rpm
